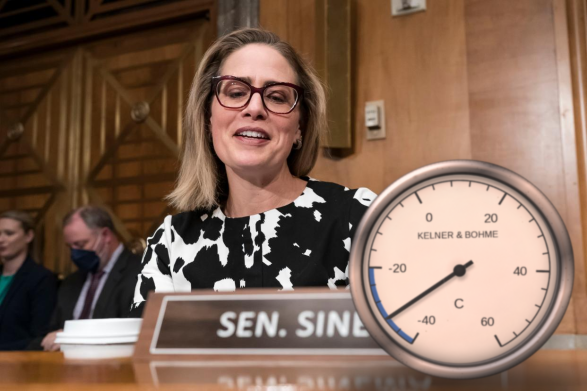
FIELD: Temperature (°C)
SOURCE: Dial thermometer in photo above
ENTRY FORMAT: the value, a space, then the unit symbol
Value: -32 °C
